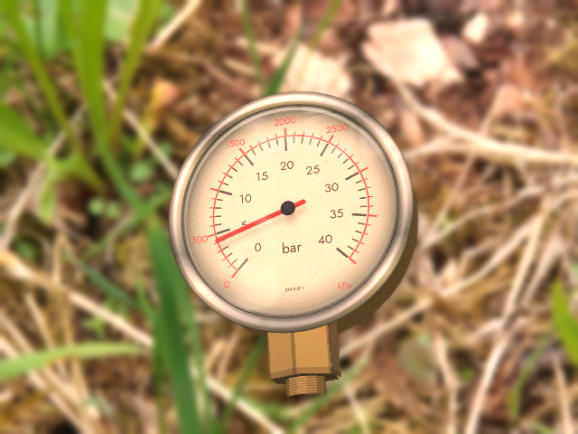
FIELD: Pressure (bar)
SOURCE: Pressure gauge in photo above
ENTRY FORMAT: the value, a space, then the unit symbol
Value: 4 bar
